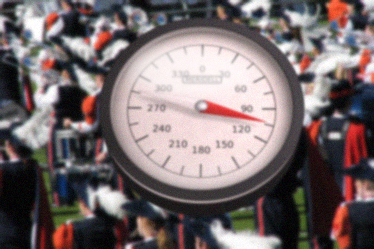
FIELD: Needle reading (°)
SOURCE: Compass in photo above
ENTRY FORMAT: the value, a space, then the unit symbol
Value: 105 °
